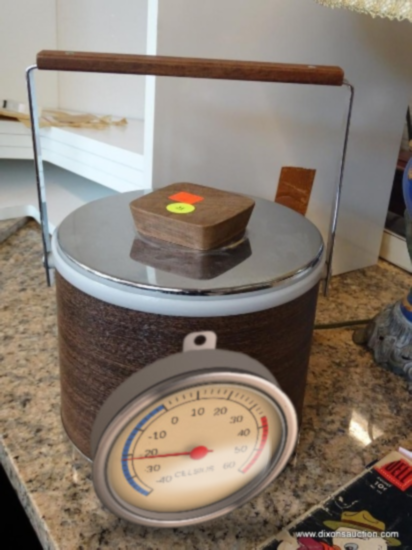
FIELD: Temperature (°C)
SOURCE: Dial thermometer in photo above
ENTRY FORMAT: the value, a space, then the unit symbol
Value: -20 °C
